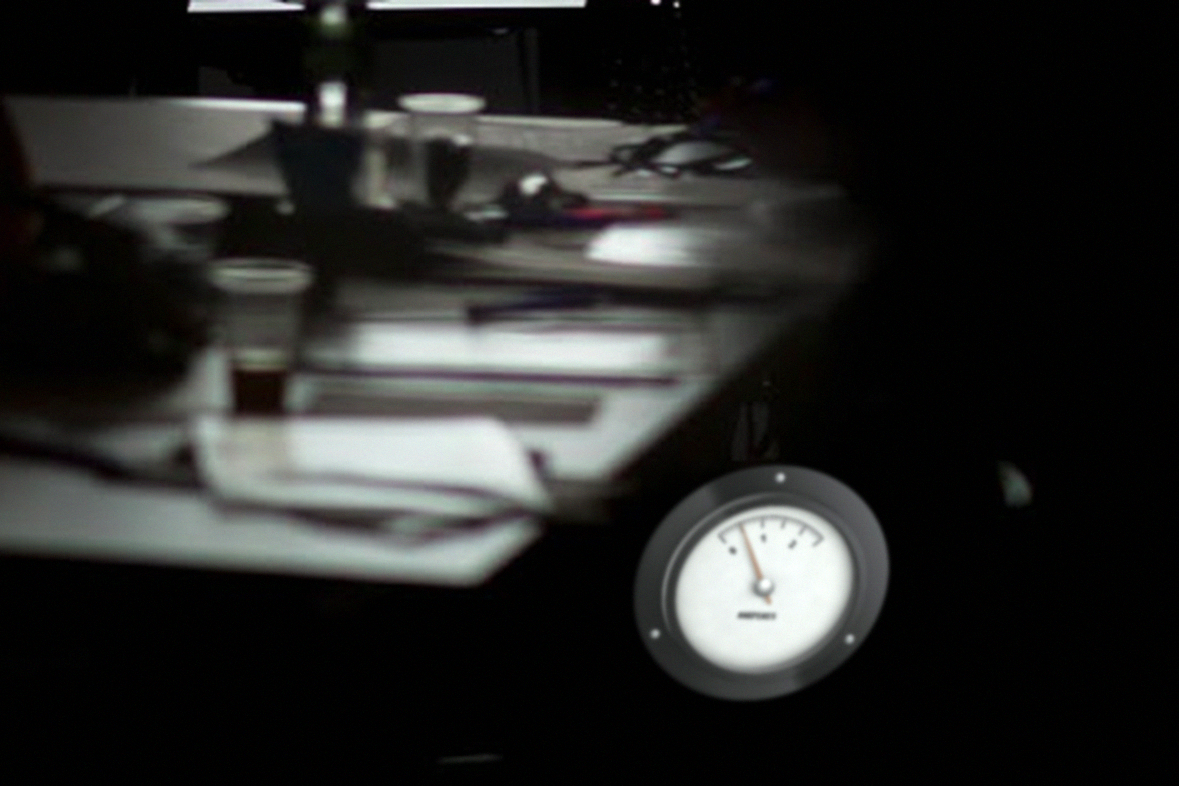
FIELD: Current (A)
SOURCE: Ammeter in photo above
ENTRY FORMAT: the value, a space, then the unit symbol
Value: 0.5 A
